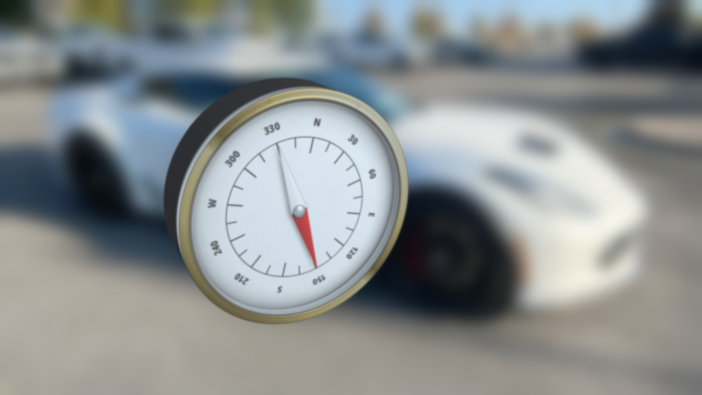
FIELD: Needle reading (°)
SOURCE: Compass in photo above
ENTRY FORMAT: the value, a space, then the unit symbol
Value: 150 °
